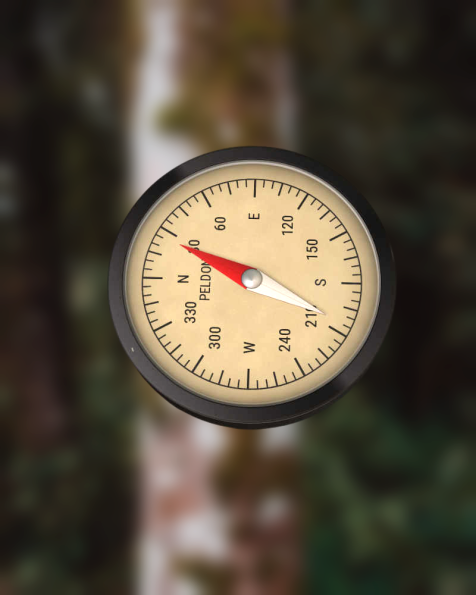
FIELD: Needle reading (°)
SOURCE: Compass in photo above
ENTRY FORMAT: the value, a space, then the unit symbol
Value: 25 °
